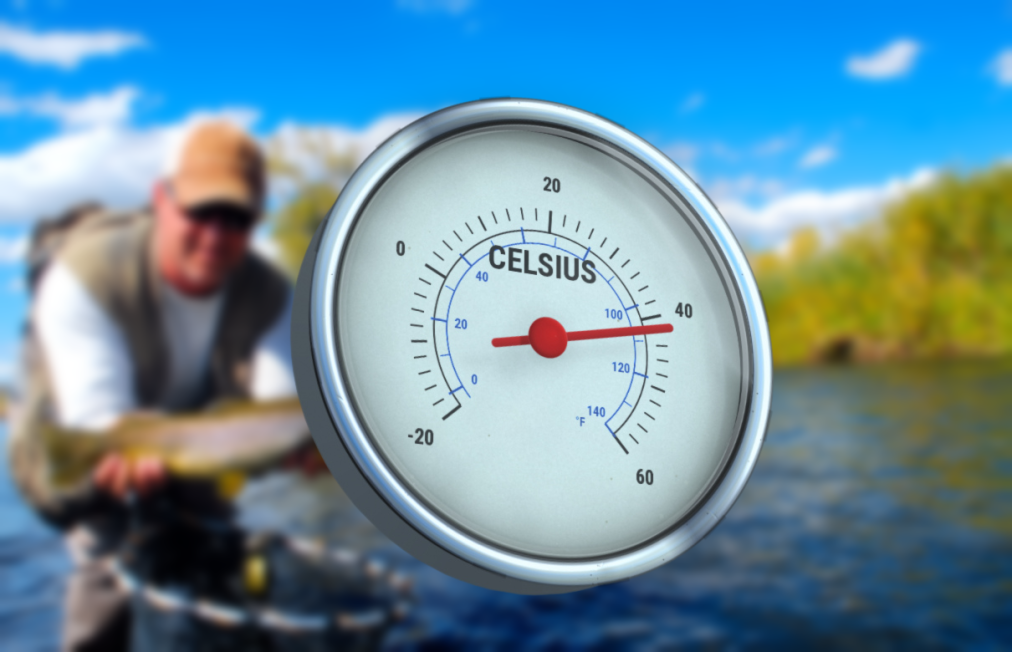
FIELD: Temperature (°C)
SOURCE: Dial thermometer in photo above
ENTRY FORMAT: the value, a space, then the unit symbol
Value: 42 °C
